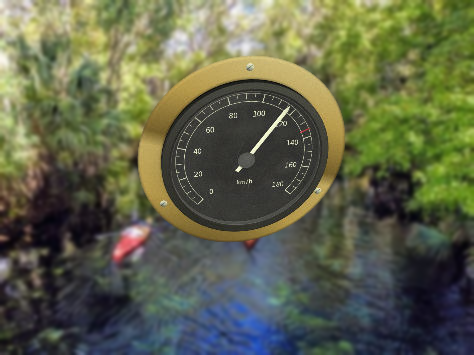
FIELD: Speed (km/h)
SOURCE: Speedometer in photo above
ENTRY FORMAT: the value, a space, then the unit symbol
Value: 115 km/h
